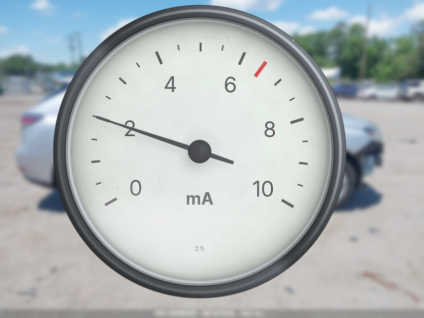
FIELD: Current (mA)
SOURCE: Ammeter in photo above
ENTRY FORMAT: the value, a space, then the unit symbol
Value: 2 mA
